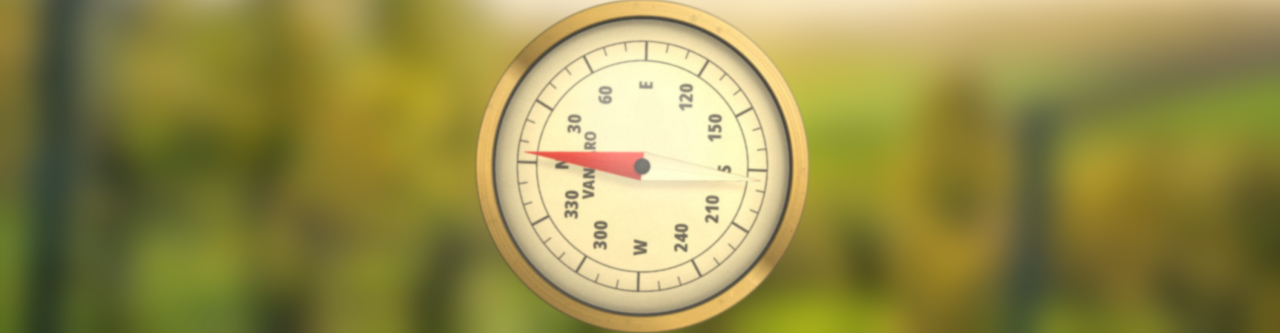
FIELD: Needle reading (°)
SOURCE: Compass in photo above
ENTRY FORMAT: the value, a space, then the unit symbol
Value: 5 °
